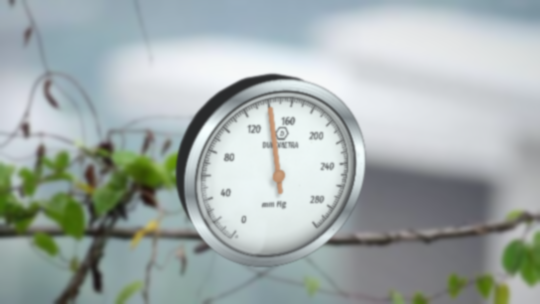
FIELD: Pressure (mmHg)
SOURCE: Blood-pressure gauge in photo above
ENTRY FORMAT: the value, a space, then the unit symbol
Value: 140 mmHg
